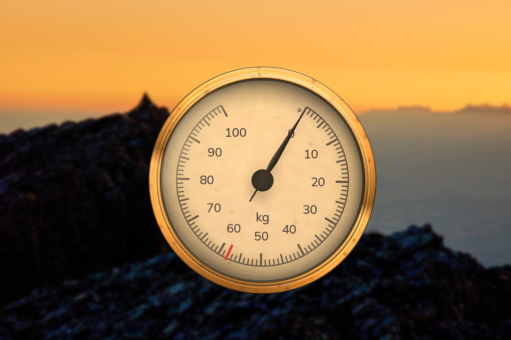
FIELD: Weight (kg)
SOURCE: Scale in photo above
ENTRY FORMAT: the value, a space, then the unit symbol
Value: 0 kg
